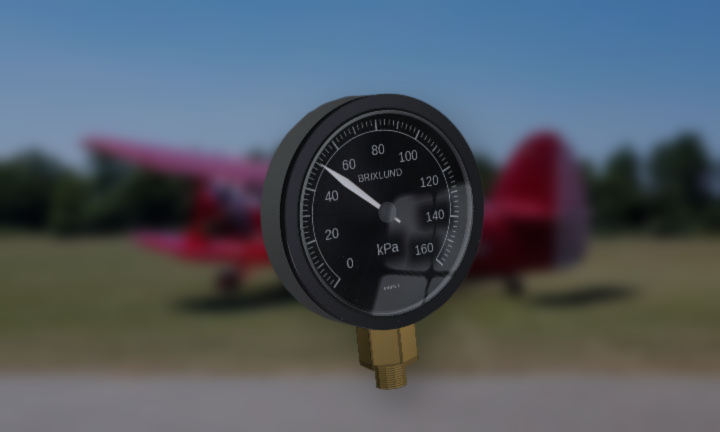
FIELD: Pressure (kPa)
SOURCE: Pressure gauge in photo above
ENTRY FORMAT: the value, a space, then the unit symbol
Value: 50 kPa
